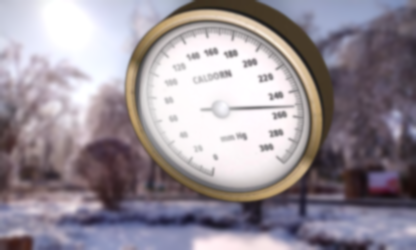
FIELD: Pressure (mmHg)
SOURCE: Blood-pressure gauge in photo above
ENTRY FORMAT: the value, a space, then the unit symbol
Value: 250 mmHg
